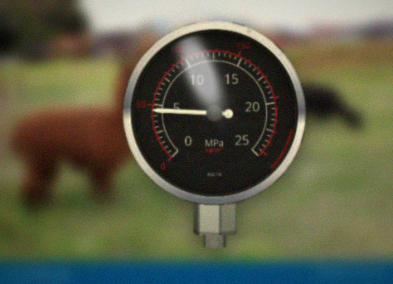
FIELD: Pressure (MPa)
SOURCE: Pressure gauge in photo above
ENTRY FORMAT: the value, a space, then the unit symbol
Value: 4.5 MPa
